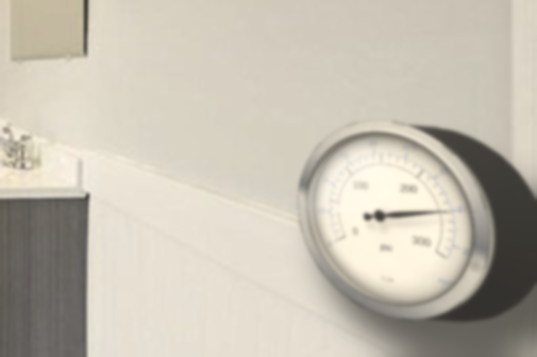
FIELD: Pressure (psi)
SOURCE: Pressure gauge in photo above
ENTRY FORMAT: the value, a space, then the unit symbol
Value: 250 psi
